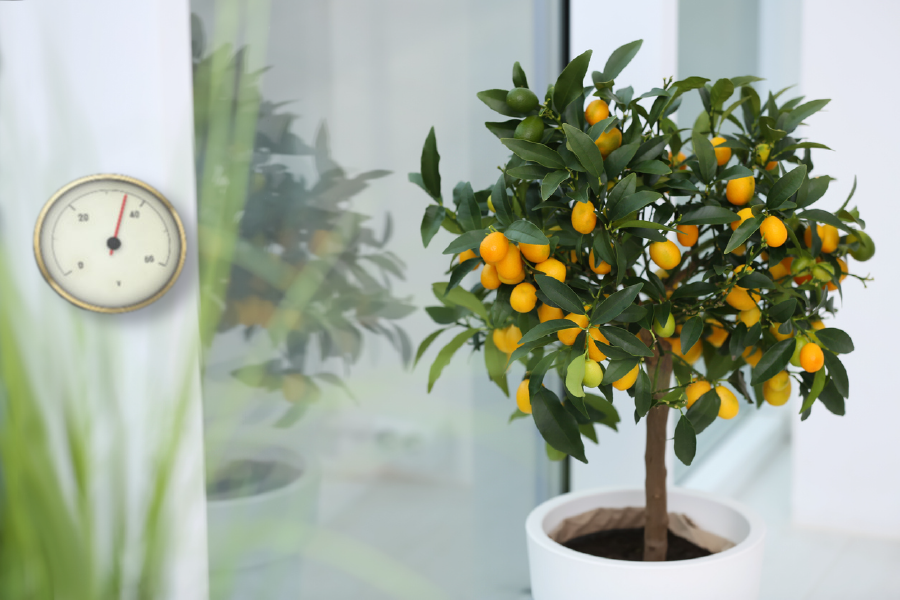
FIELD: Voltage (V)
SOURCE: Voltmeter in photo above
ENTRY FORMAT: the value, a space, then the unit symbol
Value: 35 V
